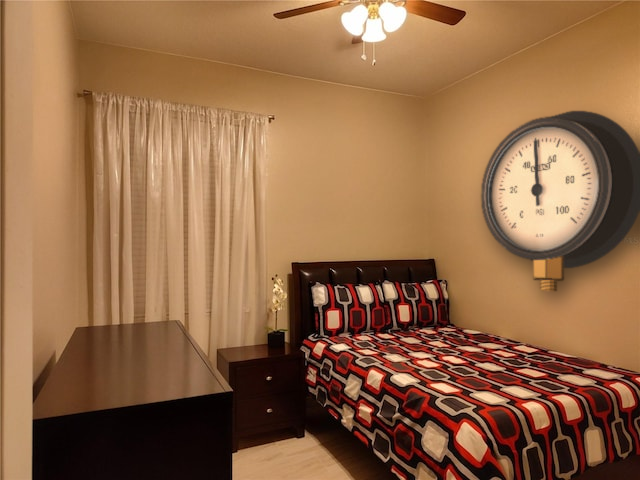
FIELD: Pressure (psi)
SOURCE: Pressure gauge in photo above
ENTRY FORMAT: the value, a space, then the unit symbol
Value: 50 psi
